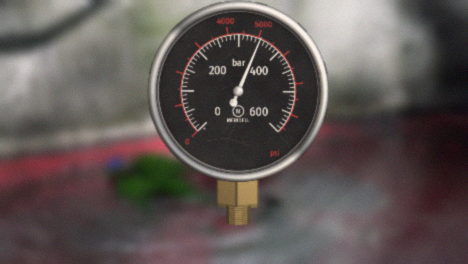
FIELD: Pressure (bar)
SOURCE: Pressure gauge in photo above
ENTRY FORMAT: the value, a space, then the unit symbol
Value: 350 bar
